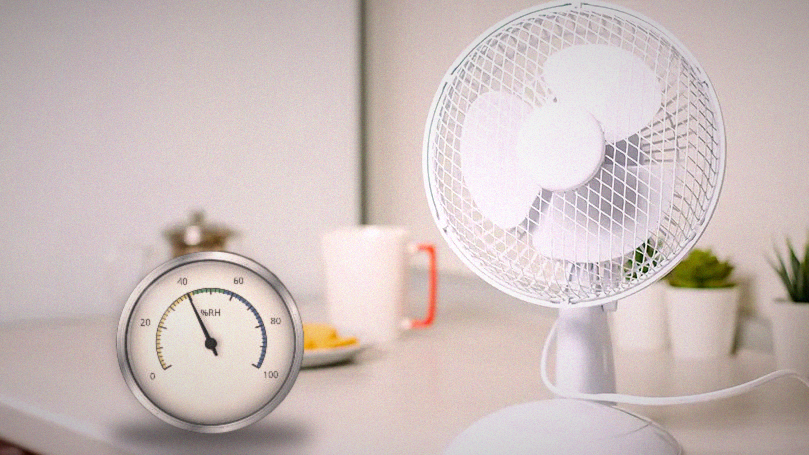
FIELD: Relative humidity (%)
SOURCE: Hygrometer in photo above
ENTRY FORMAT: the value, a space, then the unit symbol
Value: 40 %
